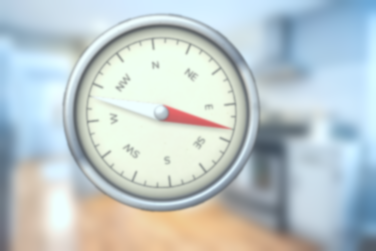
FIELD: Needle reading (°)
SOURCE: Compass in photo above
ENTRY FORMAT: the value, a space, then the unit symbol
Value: 110 °
